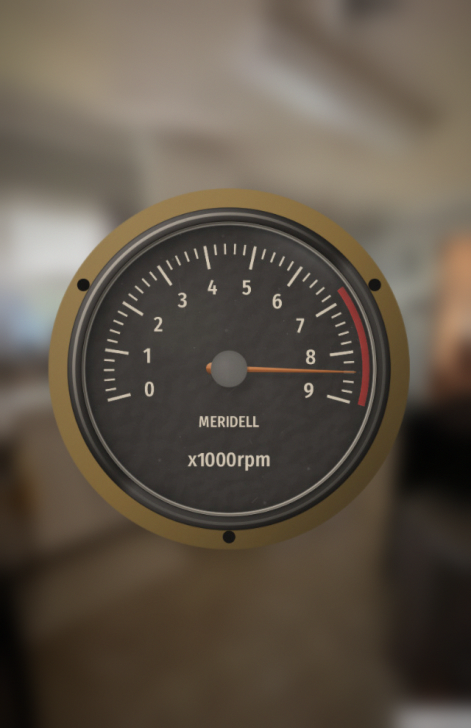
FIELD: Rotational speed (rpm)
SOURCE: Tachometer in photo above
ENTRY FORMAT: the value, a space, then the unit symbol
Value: 8400 rpm
